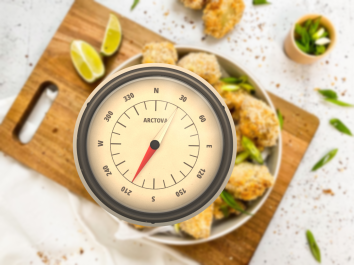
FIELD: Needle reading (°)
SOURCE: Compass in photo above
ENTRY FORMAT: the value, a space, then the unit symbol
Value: 210 °
